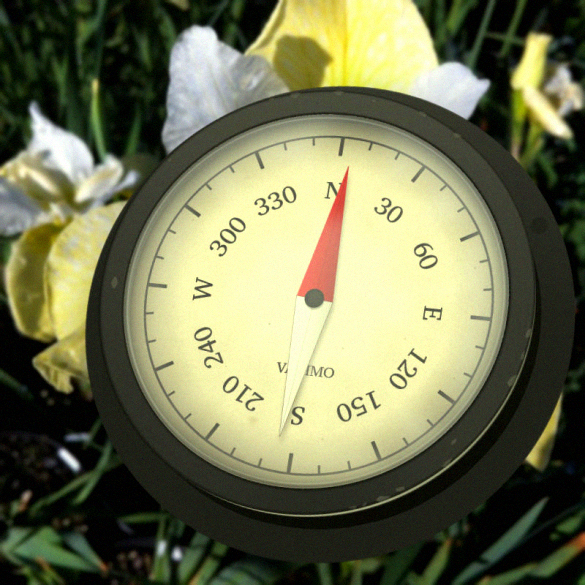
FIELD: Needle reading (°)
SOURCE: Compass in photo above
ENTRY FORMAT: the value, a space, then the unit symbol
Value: 5 °
